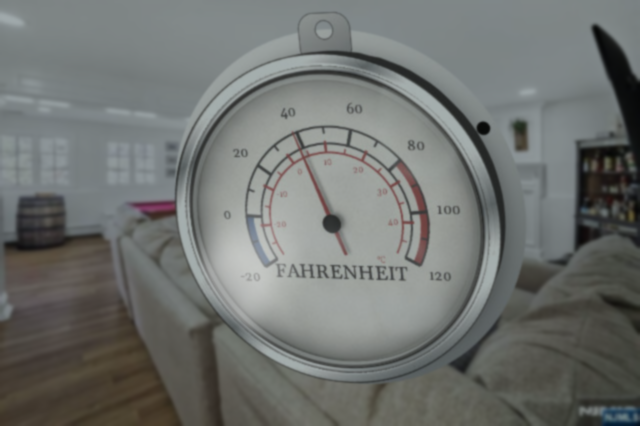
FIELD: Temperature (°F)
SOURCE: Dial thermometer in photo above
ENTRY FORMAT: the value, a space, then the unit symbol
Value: 40 °F
